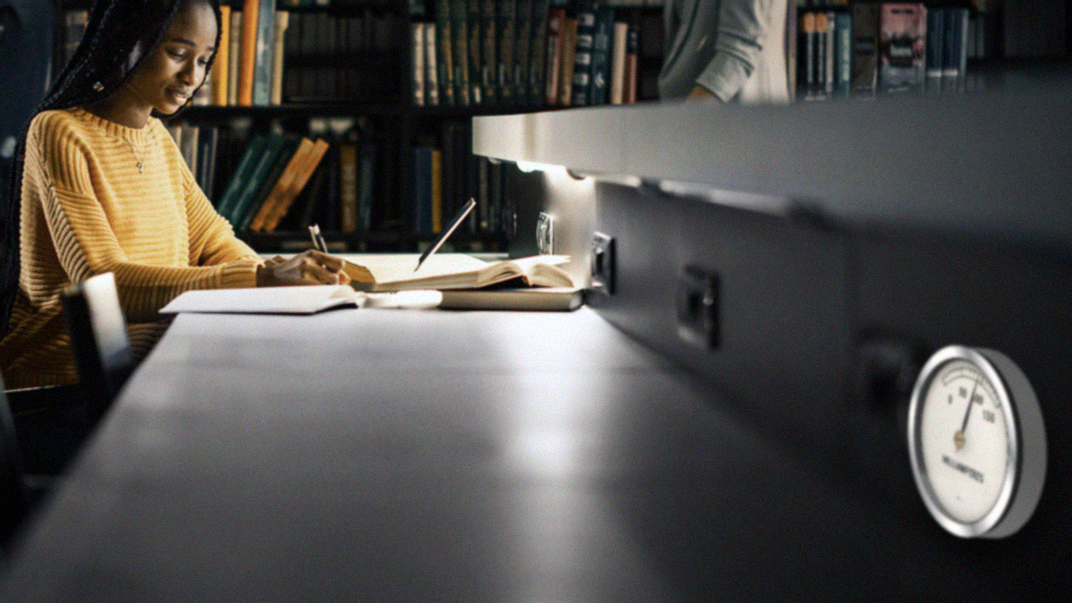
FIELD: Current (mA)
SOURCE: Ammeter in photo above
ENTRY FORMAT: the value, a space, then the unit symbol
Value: 100 mA
